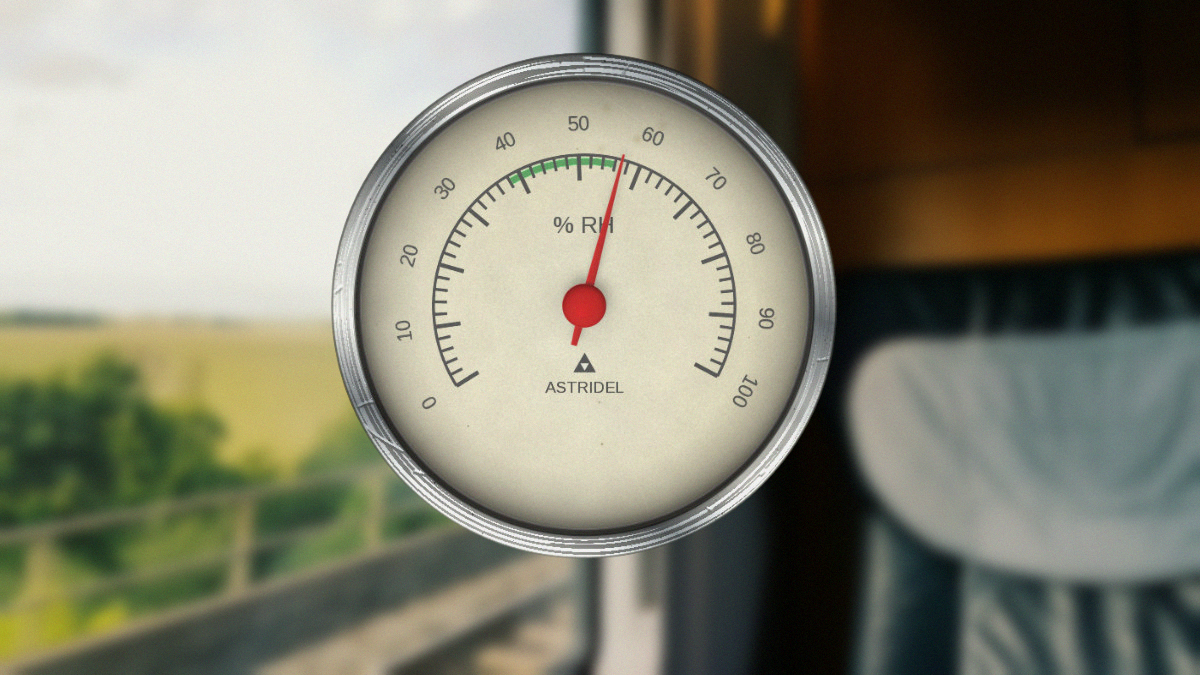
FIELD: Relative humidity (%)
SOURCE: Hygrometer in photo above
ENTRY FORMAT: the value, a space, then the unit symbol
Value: 57 %
